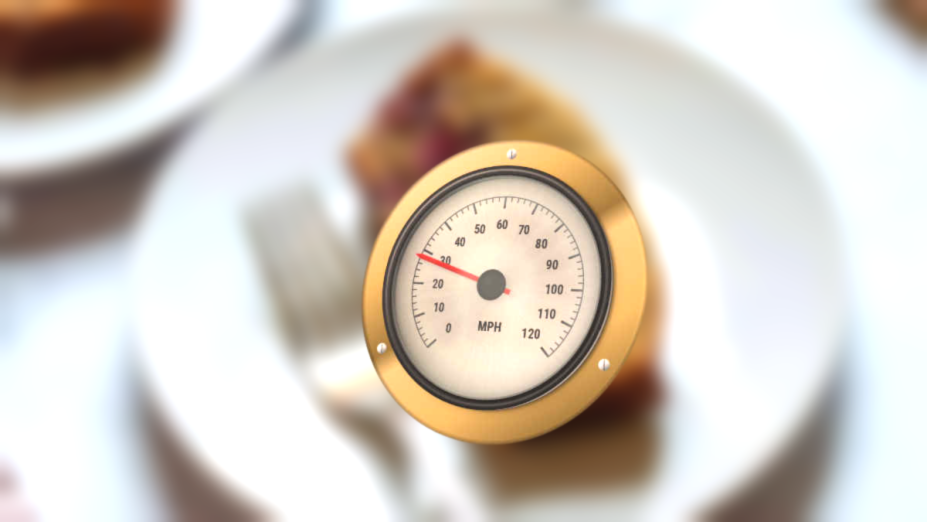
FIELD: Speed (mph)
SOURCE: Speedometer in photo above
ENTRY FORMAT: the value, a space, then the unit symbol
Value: 28 mph
